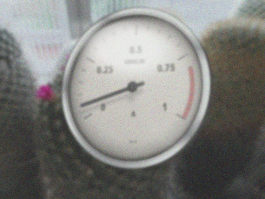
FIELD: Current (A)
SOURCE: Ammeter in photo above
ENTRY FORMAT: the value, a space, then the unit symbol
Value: 0.05 A
